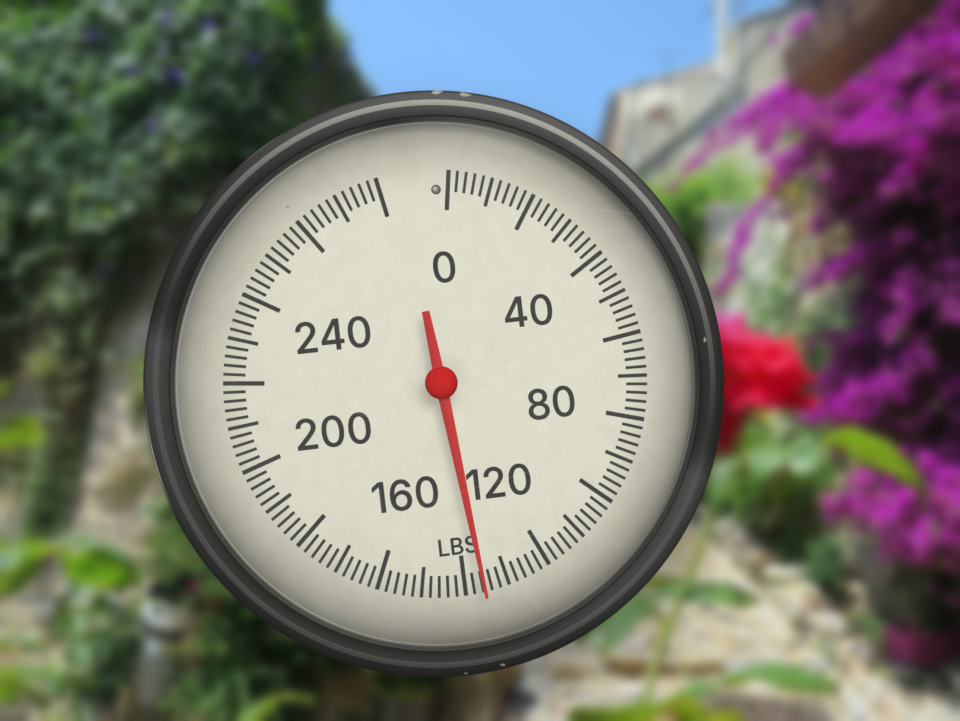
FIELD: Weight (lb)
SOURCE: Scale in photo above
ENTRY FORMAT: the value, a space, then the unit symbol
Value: 136 lb
